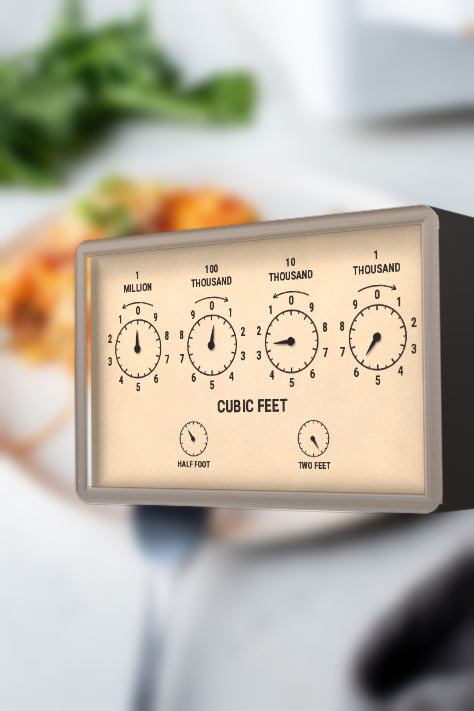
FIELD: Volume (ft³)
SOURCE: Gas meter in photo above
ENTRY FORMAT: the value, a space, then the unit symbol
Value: 2600 ft³
